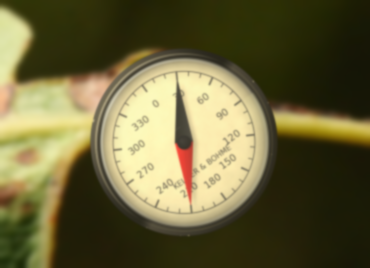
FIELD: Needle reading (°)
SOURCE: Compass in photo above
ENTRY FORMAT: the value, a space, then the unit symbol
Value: 210 °
